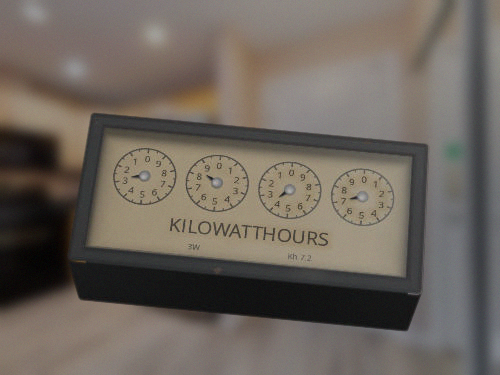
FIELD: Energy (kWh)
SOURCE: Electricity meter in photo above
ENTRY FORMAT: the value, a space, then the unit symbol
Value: 2837 kWh
